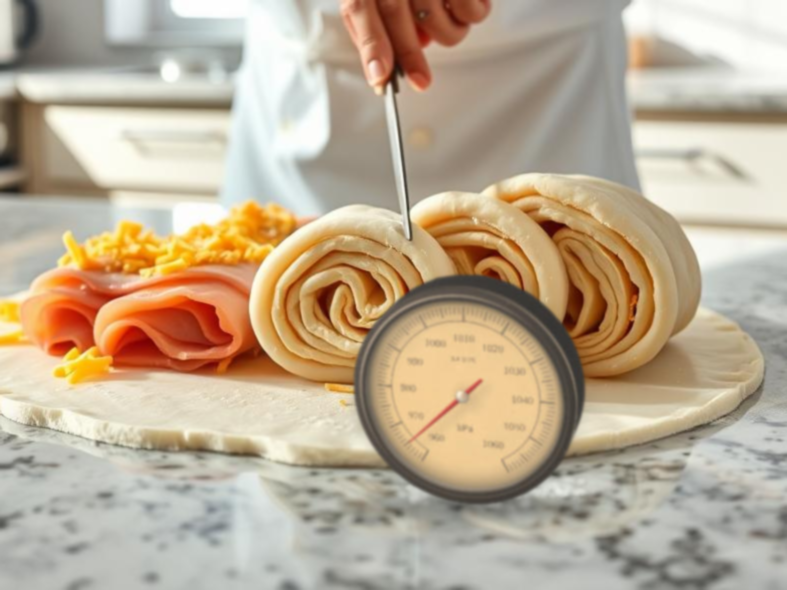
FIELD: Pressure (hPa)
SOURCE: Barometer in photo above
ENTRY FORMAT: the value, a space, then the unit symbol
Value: 965 hPa
